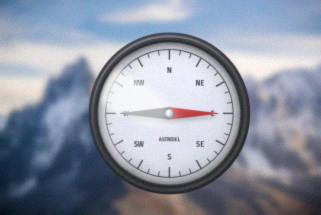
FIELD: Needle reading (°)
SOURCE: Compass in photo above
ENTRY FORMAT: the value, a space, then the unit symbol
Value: 90 °
